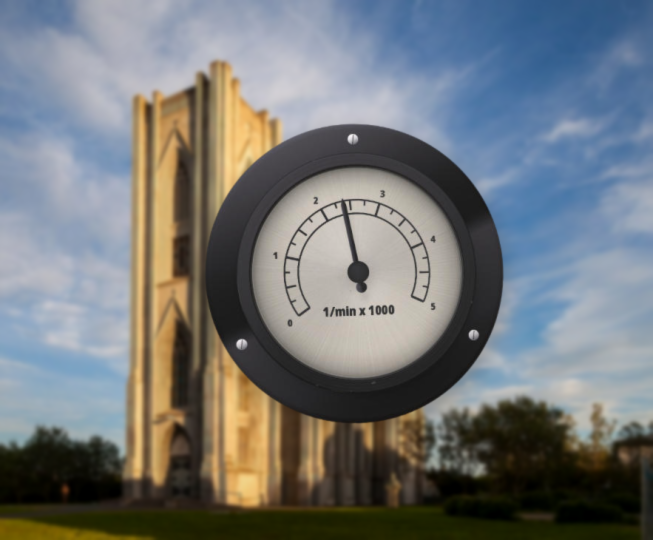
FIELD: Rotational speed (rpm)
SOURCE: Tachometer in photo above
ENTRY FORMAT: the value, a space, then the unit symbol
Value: 2375 rpm
